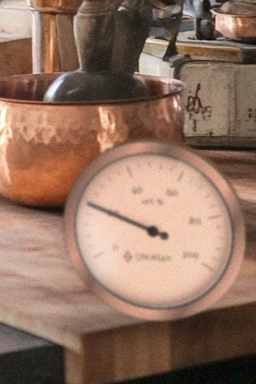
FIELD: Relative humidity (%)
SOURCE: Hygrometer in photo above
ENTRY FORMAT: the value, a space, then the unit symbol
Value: 20 %
